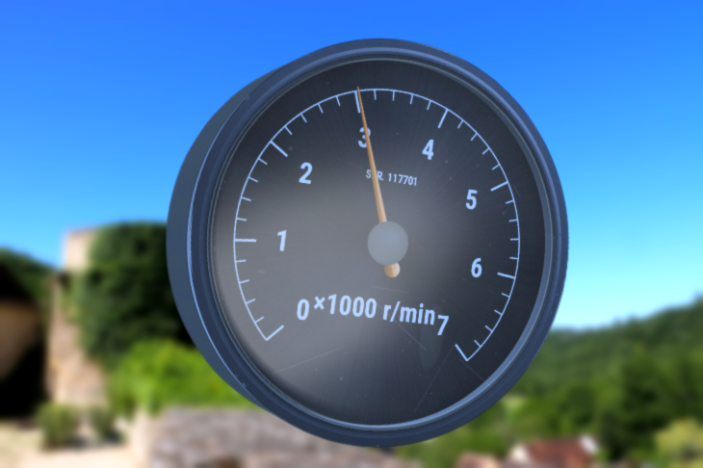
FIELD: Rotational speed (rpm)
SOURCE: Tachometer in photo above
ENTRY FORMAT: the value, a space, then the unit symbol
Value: 3000 rpm
